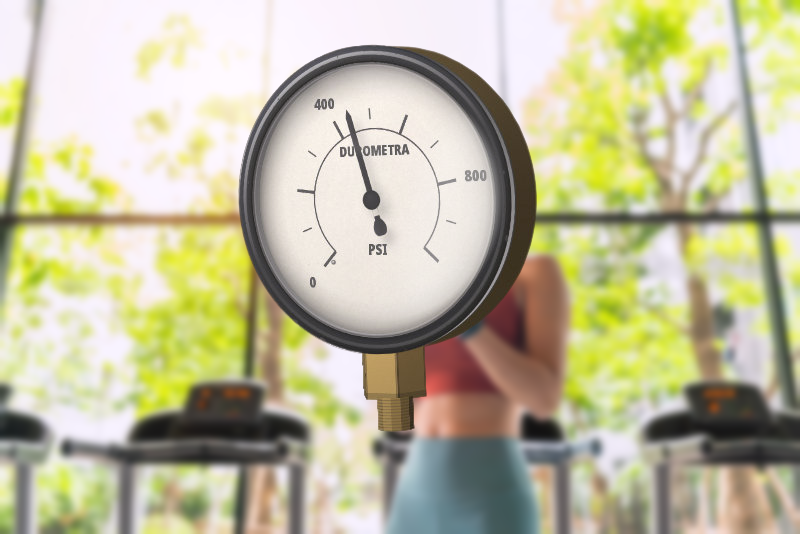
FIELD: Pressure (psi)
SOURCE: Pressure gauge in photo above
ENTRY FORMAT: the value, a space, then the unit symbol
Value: 450 psi
